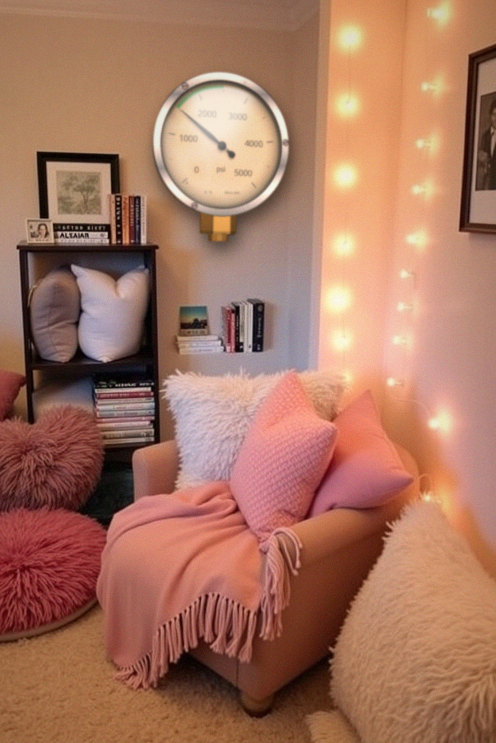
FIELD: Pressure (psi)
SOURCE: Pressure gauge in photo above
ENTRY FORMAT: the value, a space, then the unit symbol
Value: 1500 psi
